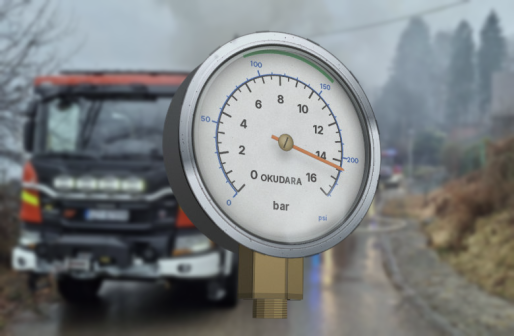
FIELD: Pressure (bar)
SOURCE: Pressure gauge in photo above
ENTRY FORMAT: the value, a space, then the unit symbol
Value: 14.5 bar
